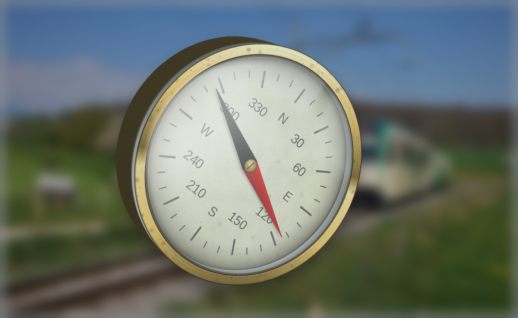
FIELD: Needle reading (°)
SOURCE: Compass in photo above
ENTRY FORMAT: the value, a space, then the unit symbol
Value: 115 °
